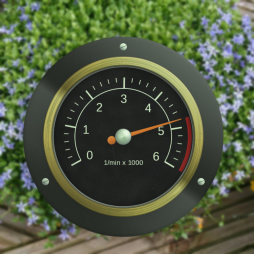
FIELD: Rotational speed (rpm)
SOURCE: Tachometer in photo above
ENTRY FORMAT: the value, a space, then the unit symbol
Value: 4800 rpm
